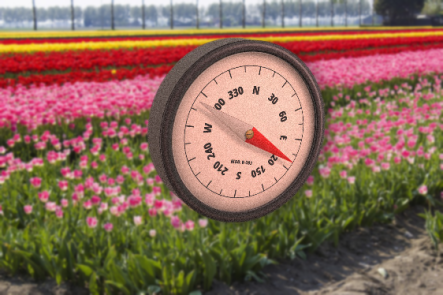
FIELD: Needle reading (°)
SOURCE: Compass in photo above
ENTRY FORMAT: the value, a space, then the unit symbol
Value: 112.5 °
